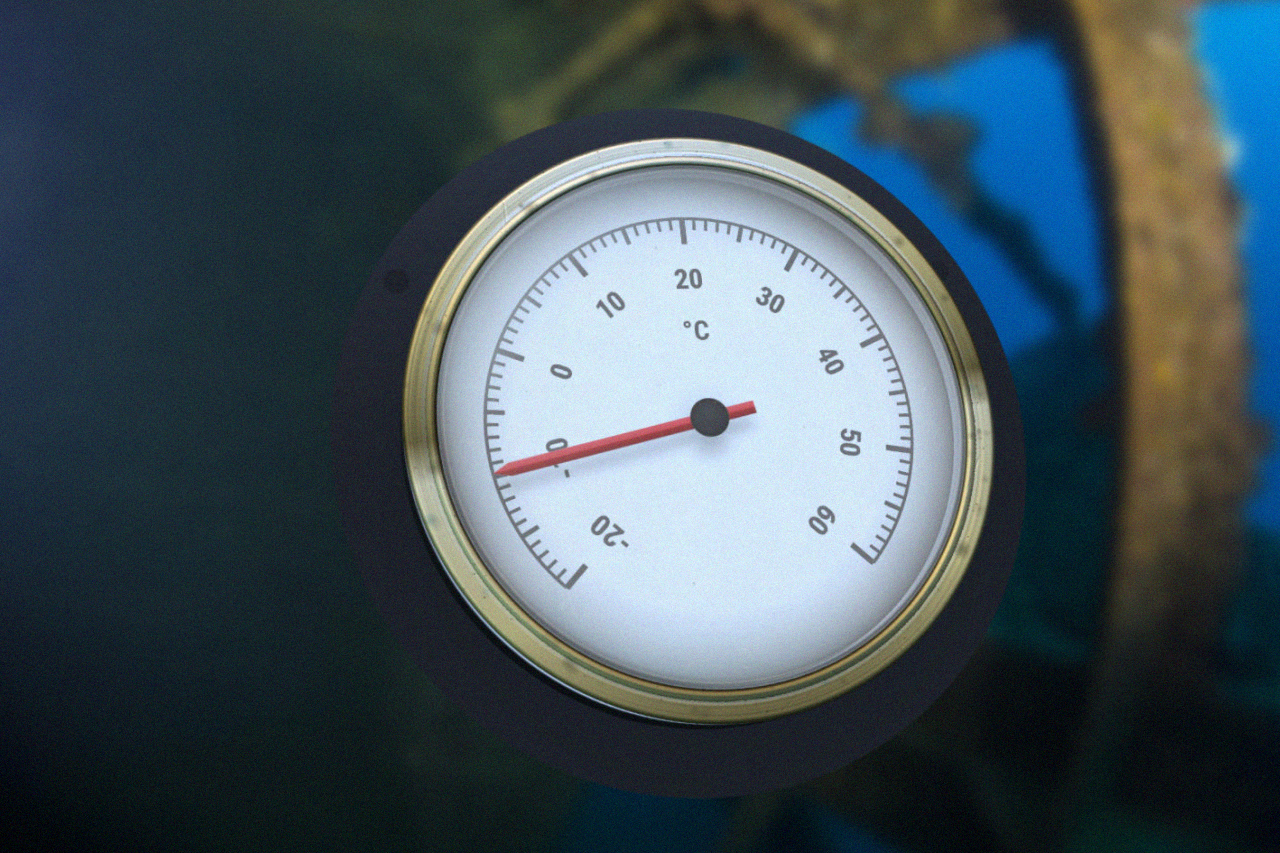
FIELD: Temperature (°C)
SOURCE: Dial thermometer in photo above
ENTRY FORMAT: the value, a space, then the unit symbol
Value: -10 °C
